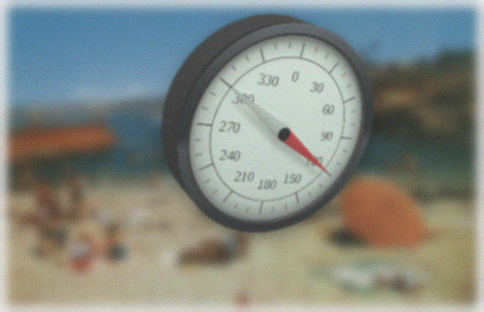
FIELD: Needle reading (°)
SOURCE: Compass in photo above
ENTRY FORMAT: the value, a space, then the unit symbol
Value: 120 °
